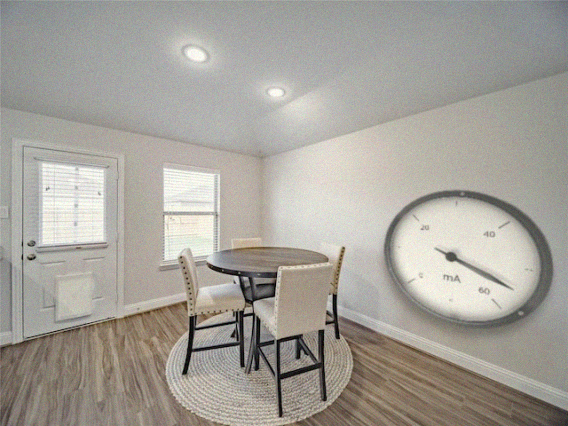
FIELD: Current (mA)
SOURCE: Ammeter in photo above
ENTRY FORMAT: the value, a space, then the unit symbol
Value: 55 mA
